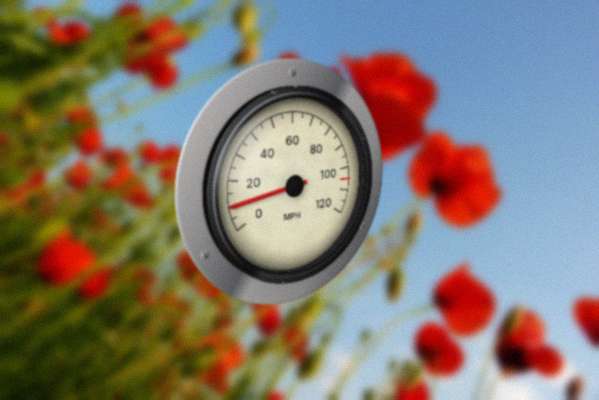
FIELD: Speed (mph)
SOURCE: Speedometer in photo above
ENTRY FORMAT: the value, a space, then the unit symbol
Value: 10 mph
